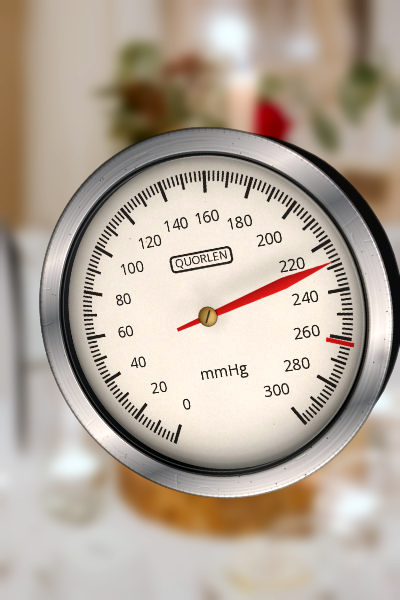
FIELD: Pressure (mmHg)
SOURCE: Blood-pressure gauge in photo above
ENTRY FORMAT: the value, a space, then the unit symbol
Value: 228 mmHg
